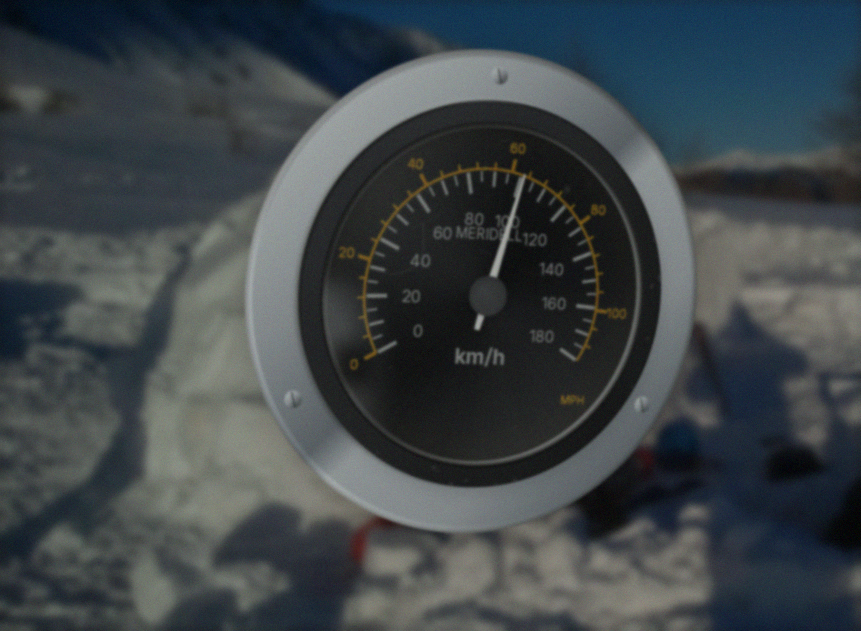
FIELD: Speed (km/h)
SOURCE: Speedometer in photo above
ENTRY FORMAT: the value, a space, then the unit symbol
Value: 100 km/h
